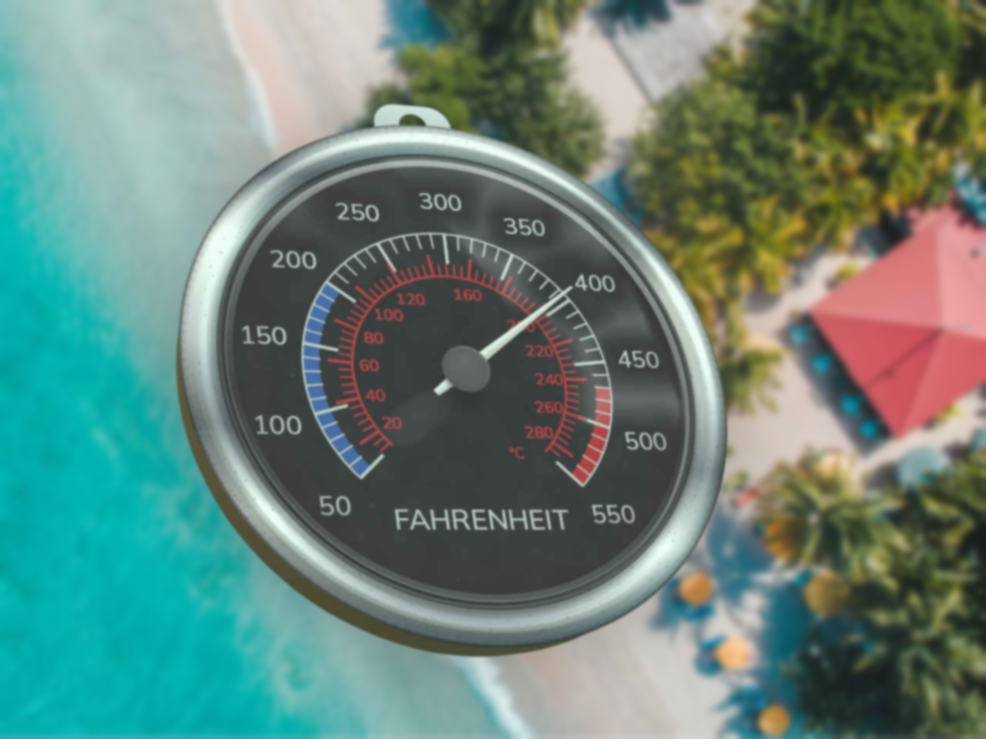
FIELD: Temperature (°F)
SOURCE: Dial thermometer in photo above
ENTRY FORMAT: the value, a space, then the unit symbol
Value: 395 °F
